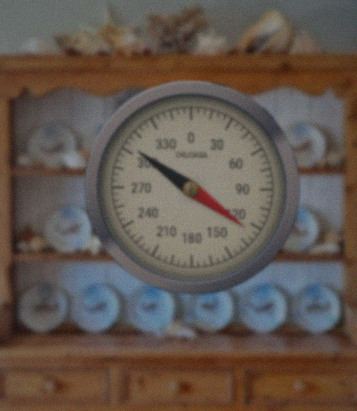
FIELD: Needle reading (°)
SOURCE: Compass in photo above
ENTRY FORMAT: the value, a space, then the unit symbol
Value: 125 °
